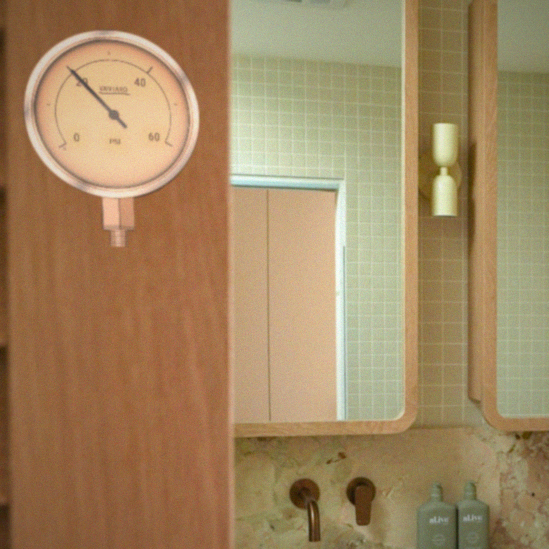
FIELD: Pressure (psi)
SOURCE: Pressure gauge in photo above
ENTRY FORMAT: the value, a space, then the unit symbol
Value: 20 psi
